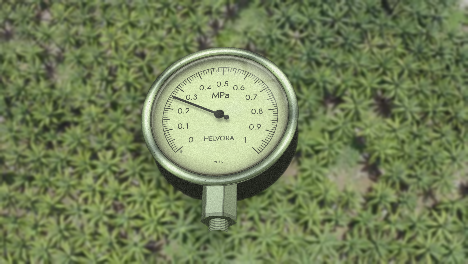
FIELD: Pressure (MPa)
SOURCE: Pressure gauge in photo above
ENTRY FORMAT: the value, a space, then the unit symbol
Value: 0.25 MPa
